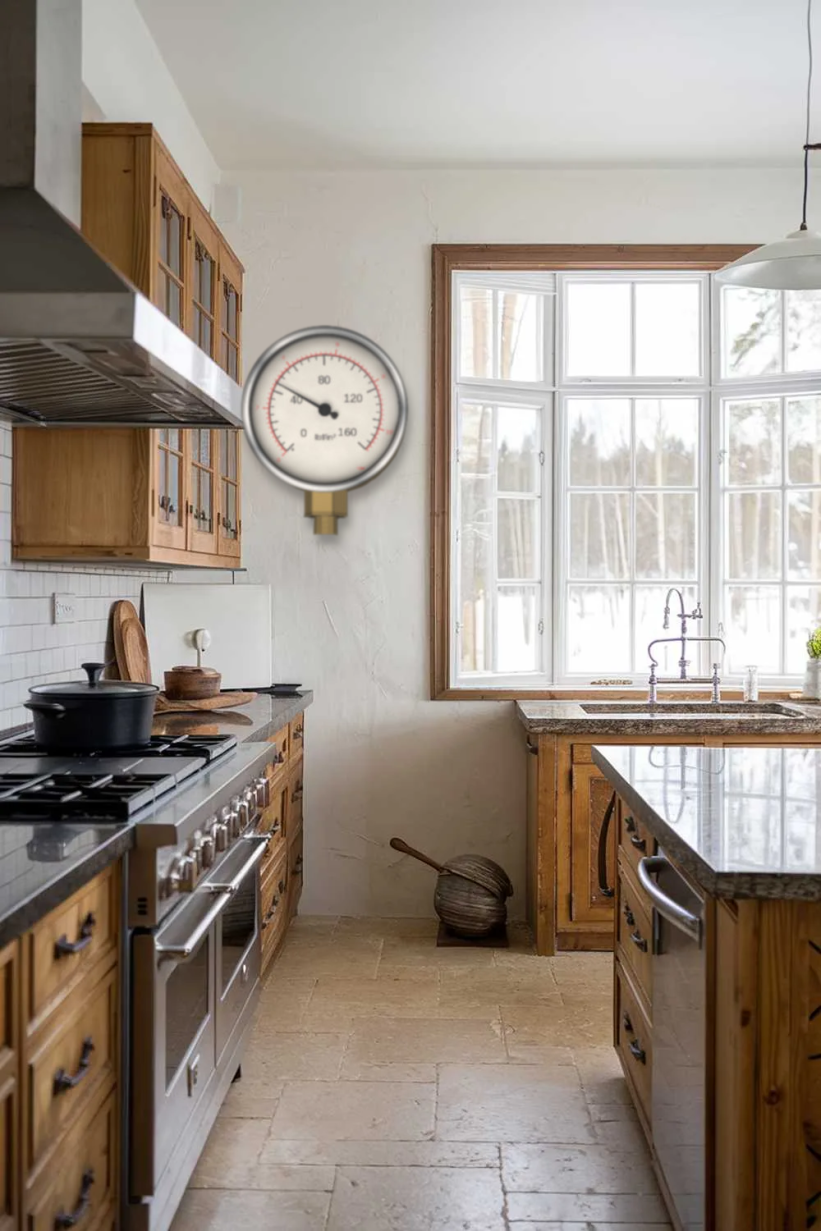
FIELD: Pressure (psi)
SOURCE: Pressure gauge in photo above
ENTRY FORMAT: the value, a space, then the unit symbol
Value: 45 psi
